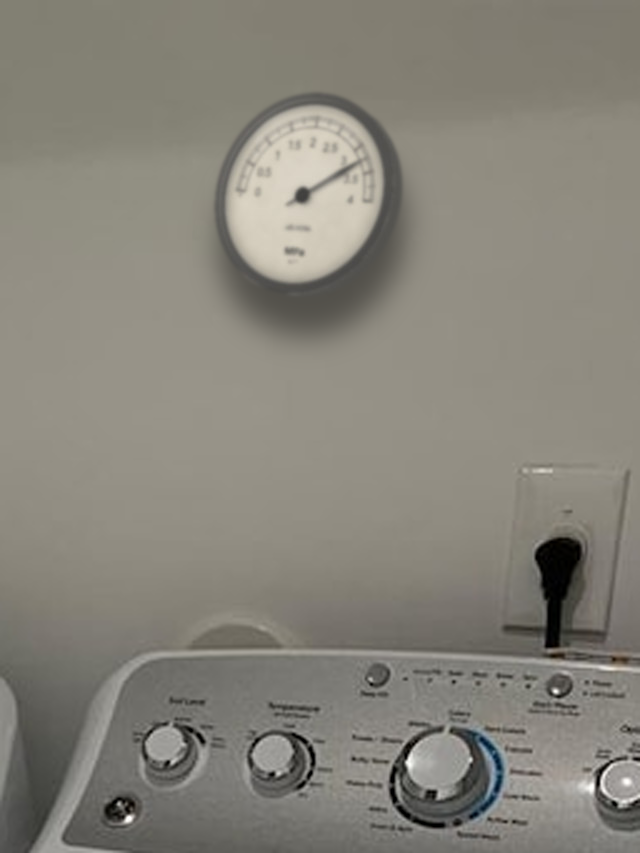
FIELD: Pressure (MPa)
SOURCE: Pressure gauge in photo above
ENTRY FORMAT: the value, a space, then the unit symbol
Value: 3.25 MPa
